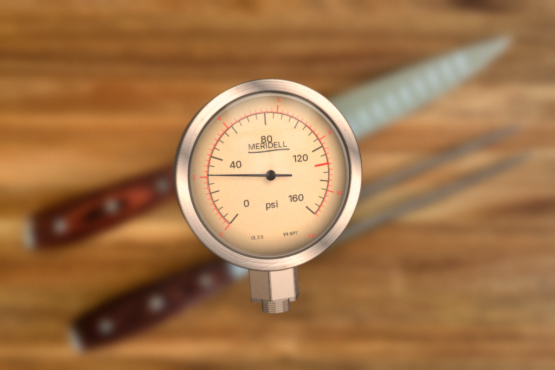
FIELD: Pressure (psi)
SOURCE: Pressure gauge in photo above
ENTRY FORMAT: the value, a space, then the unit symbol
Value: 30 psi
